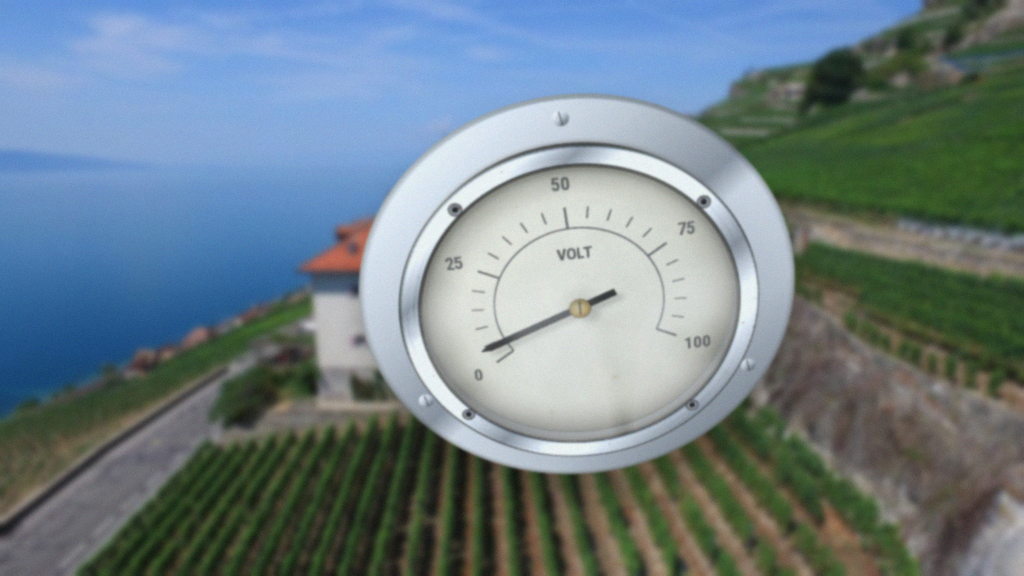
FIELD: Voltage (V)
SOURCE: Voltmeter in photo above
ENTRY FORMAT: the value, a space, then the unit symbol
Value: 5 V
